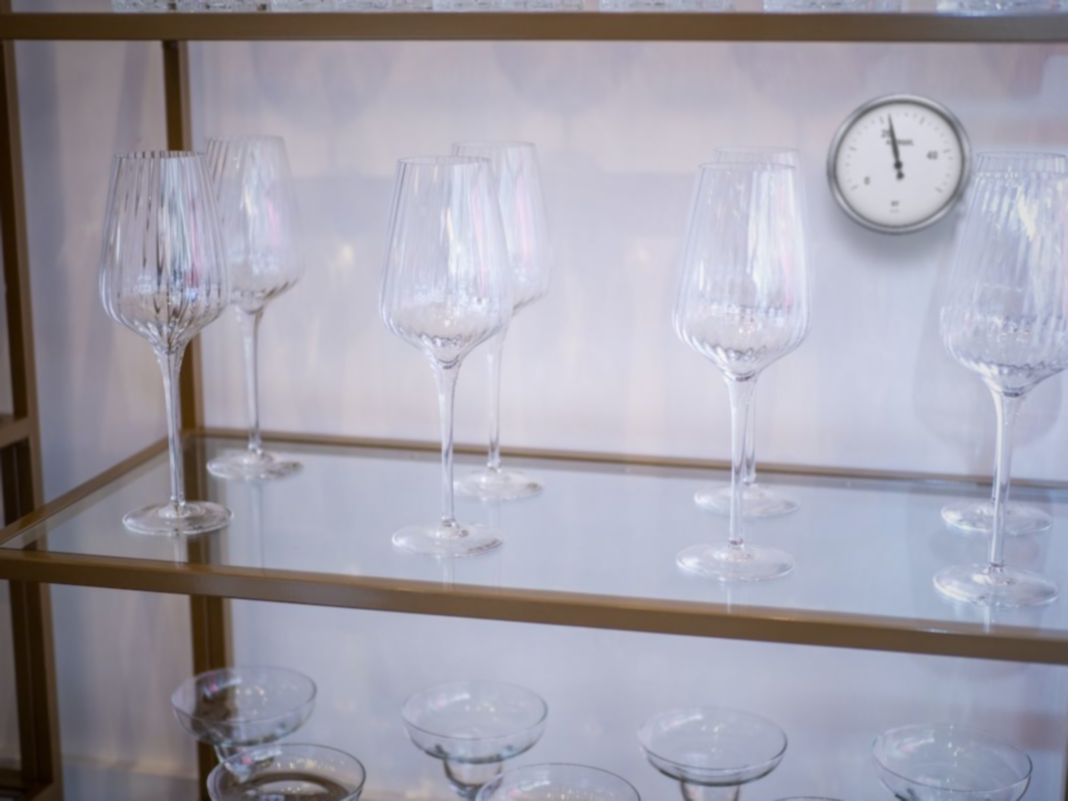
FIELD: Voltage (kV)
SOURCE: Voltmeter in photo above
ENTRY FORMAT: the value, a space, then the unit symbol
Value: 22 kV
